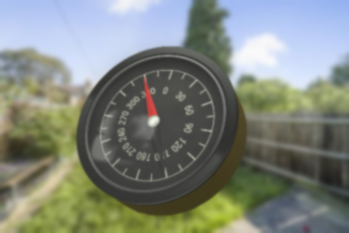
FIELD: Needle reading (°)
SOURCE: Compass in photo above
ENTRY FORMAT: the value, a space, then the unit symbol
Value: 330 °
